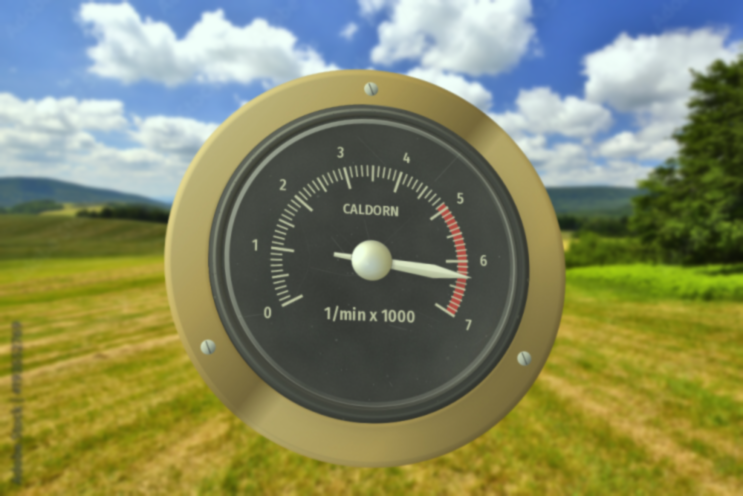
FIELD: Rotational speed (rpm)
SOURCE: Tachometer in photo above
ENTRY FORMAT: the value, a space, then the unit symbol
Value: 6300 rpm
